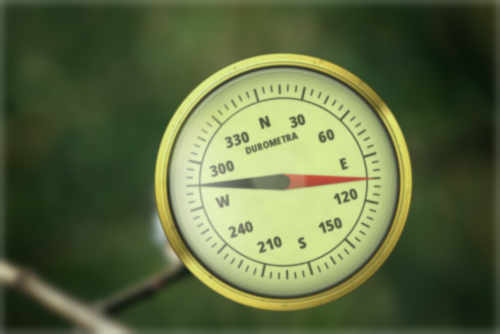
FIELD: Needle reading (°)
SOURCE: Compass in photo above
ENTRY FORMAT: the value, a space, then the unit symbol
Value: 105 °
